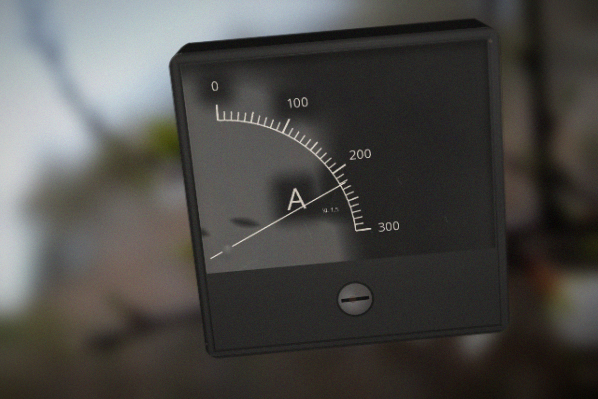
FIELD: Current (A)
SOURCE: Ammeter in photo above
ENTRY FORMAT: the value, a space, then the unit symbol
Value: 220 A
